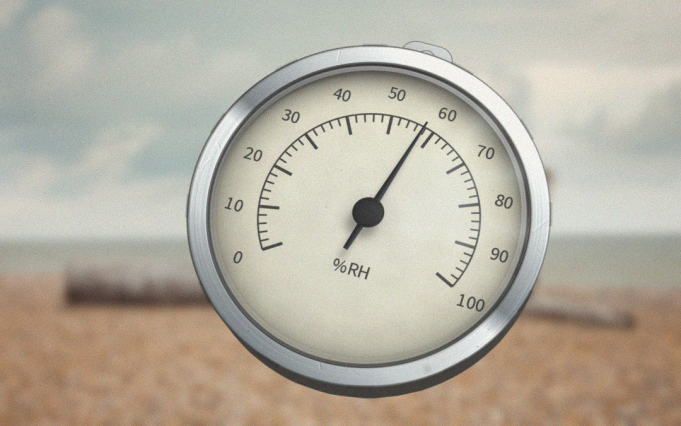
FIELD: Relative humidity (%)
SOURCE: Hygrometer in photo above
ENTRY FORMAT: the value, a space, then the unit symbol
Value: 58 %
